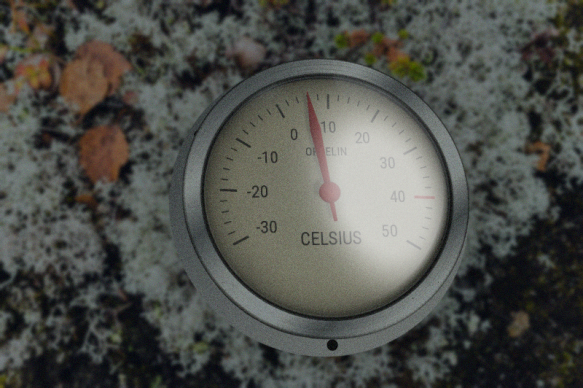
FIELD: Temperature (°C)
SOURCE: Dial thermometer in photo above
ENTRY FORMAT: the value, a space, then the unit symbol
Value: 6 °C
